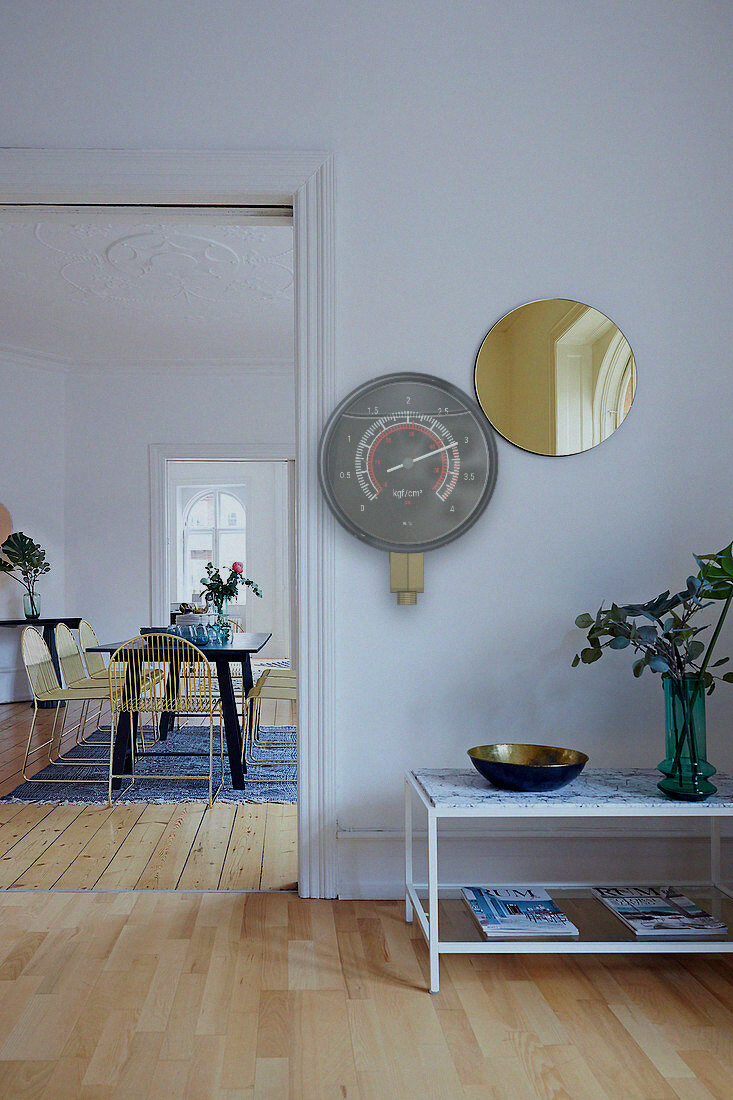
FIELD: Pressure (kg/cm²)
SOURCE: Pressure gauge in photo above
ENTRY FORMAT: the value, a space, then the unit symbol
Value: 3 kg/cm²
